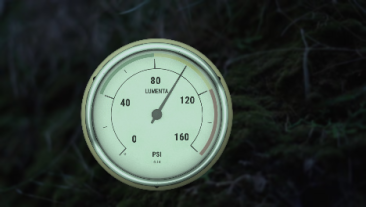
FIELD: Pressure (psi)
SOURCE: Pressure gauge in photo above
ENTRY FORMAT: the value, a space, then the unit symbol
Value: 100 psi
